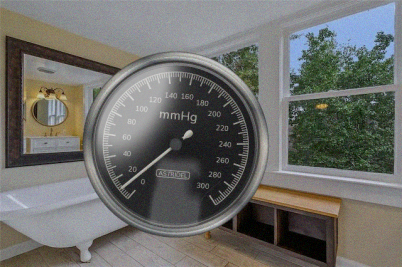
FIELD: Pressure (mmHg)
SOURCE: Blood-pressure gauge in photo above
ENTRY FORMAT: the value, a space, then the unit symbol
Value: 10 mmHg
